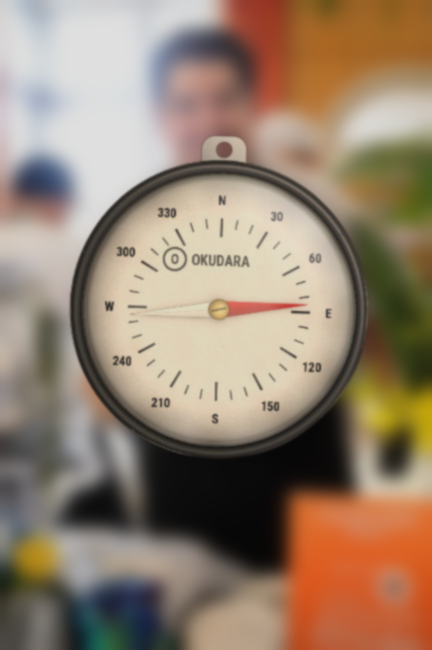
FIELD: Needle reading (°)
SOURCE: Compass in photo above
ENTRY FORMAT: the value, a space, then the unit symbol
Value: 85 °
